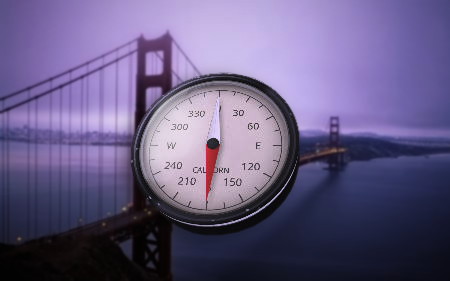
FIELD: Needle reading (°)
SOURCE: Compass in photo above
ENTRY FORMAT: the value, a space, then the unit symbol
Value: 180 °
